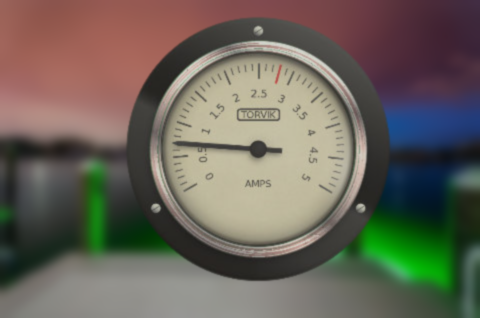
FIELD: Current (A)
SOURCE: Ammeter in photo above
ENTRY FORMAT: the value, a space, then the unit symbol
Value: 0.7 A
